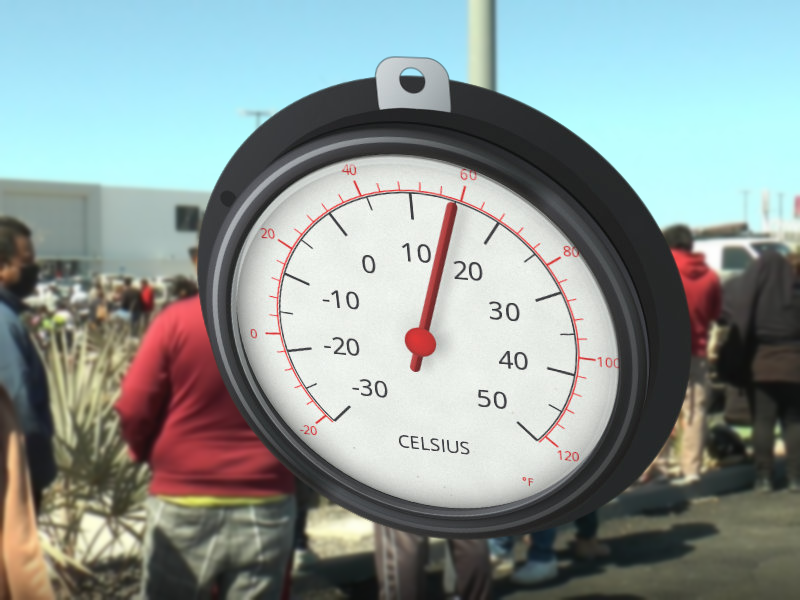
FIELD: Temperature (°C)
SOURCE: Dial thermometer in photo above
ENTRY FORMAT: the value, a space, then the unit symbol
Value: 15 °C
